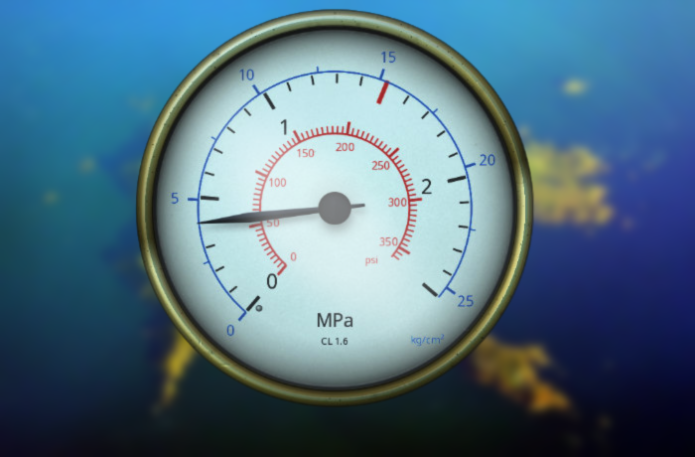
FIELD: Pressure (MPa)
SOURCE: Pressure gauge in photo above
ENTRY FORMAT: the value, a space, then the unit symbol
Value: 0.4 MPa
